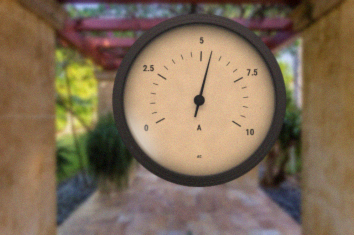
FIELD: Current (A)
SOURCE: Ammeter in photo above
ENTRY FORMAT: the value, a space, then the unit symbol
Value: 5.5 A
